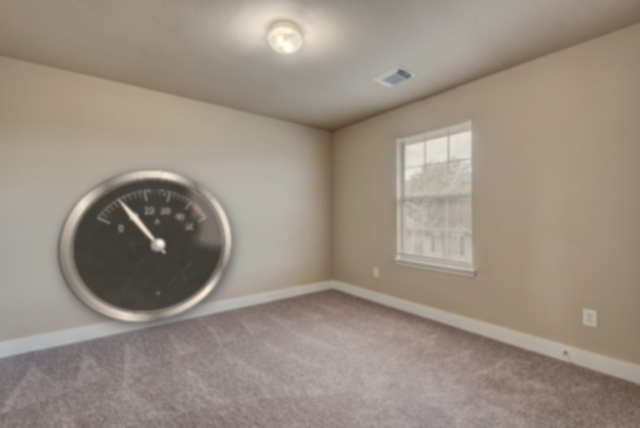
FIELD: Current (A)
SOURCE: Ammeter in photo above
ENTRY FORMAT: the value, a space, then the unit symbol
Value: 10 A
